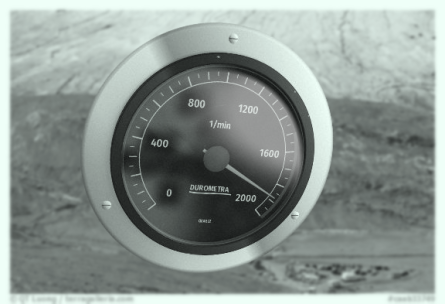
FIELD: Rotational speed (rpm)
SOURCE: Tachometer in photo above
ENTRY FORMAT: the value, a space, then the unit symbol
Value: 1875 rpm
